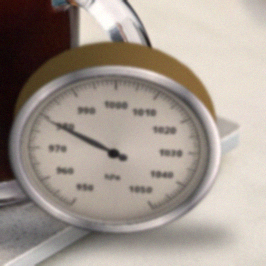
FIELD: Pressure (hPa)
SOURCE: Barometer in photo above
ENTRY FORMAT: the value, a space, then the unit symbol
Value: 980 hPa
